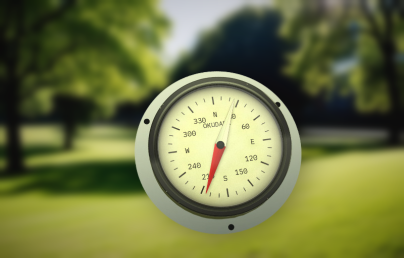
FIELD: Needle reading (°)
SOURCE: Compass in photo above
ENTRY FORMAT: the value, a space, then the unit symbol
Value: 205 °
